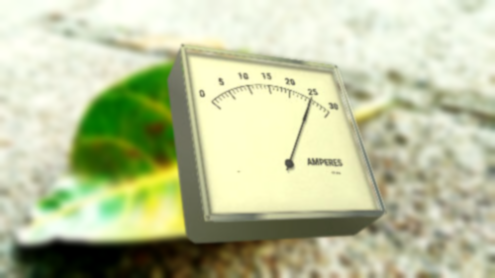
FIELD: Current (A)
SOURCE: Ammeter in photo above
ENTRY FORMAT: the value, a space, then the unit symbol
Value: 25 A
